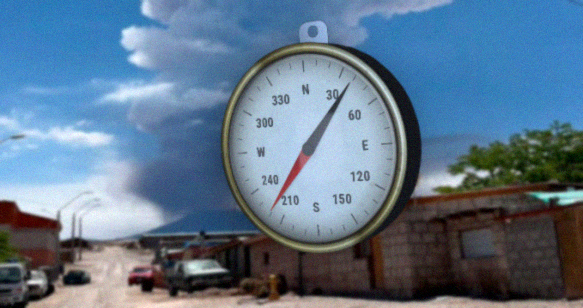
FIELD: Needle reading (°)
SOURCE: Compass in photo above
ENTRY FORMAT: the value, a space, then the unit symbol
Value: 220 °
